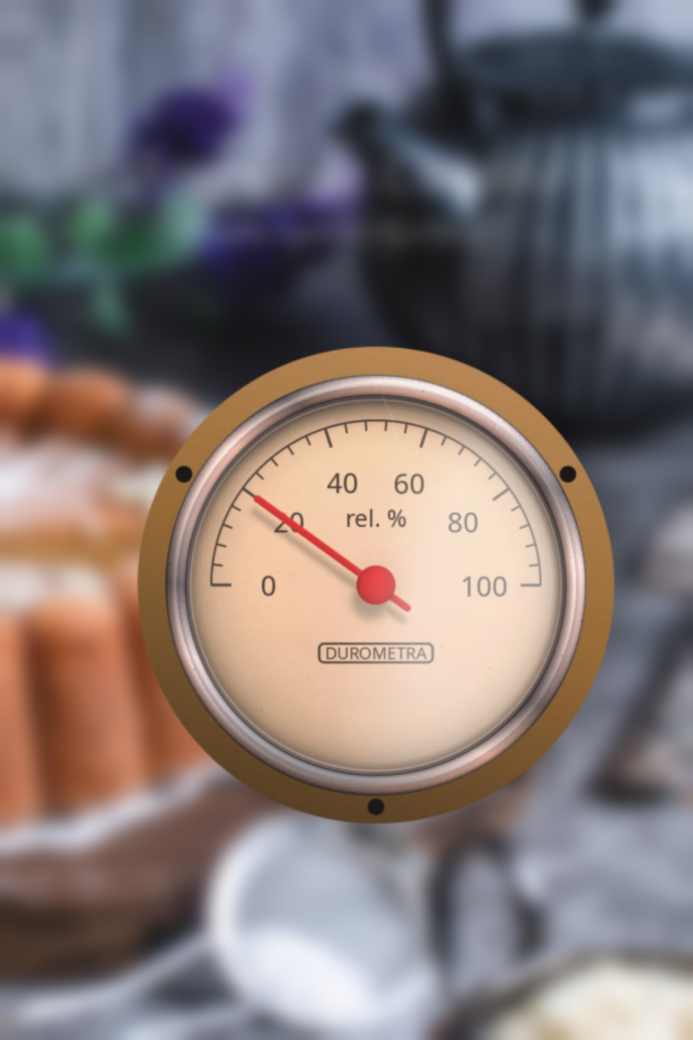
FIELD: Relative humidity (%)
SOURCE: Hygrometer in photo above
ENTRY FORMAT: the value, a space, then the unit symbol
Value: 20 %
